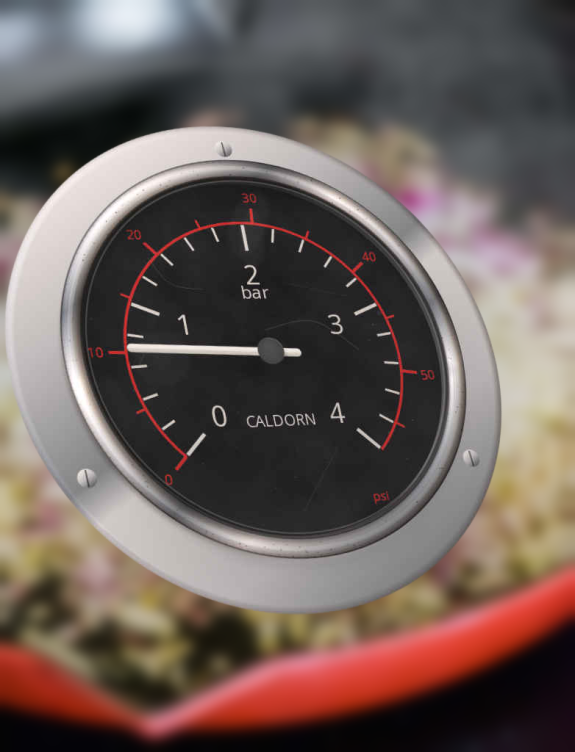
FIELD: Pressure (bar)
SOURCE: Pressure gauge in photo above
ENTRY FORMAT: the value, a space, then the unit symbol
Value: 0.7 bar
